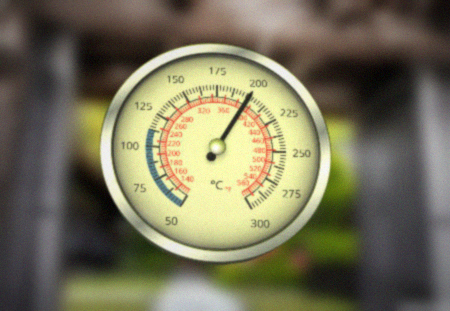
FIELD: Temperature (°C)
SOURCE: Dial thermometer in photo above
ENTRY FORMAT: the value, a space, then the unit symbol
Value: 200 °C
